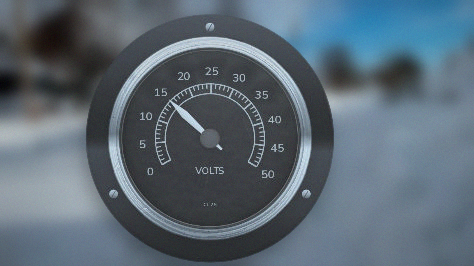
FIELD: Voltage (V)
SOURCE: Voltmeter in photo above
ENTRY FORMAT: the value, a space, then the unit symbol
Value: 15 V
